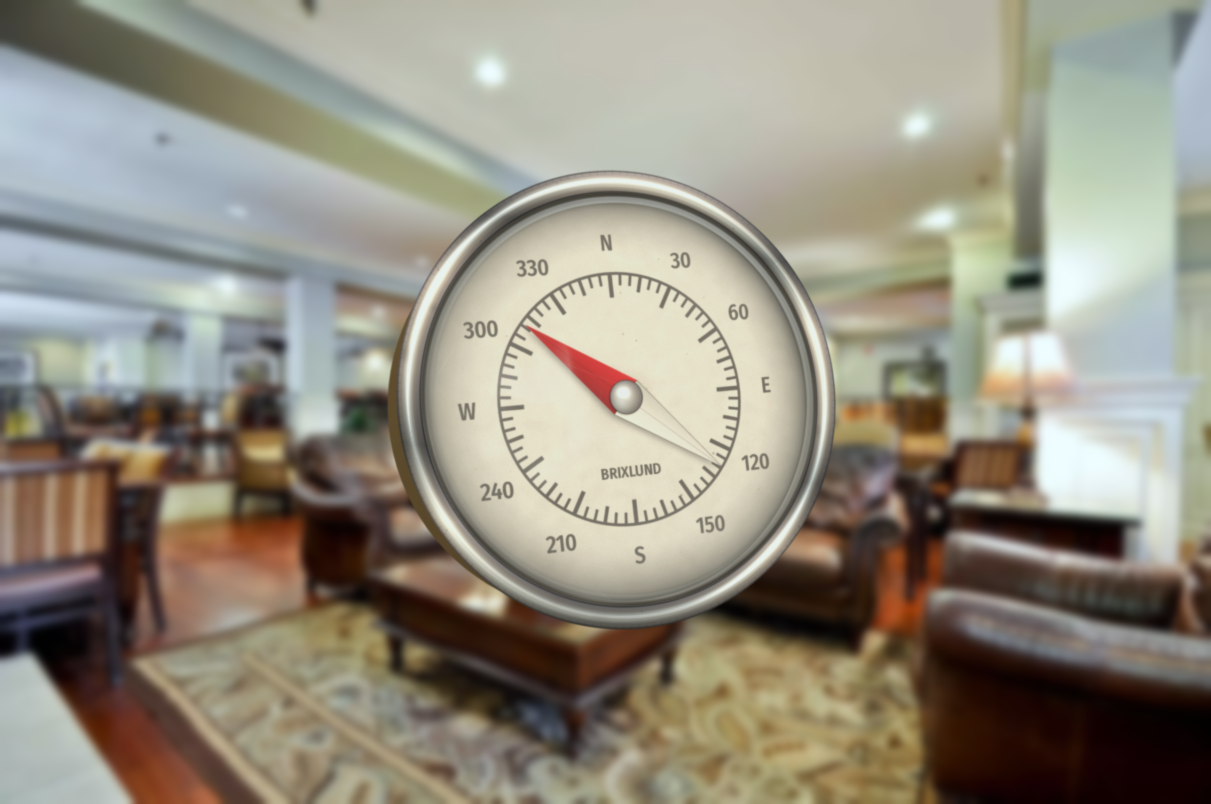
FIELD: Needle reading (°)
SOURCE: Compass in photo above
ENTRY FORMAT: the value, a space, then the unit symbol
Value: 310 °
